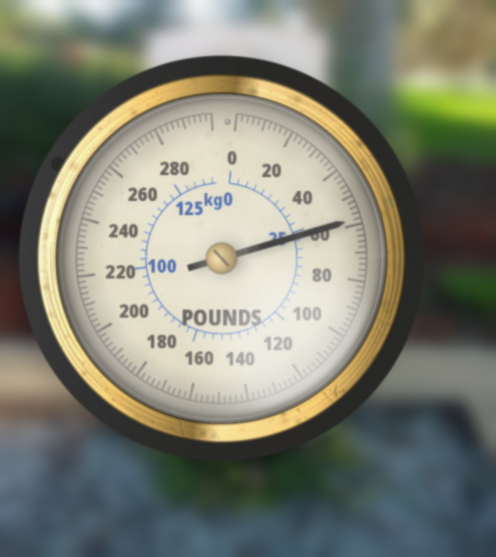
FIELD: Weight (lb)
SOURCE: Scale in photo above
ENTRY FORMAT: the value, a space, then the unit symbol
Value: 58 lb
